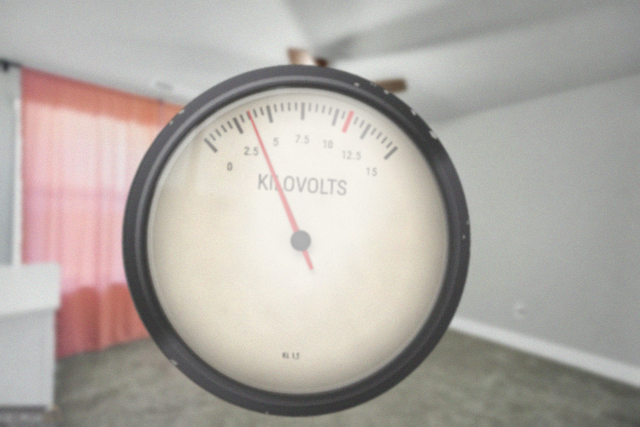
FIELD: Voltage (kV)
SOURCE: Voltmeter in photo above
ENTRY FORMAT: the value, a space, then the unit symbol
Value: 3.5 kV
